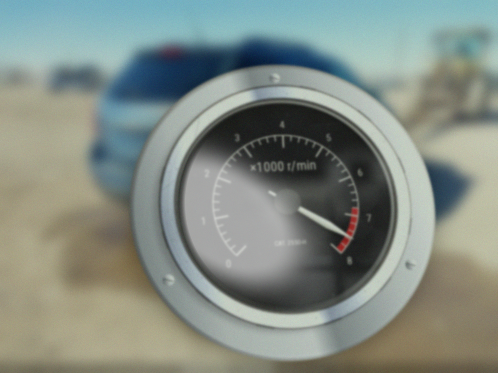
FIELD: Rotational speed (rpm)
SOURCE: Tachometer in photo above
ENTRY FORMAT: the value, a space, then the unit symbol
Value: 7600 rpm
